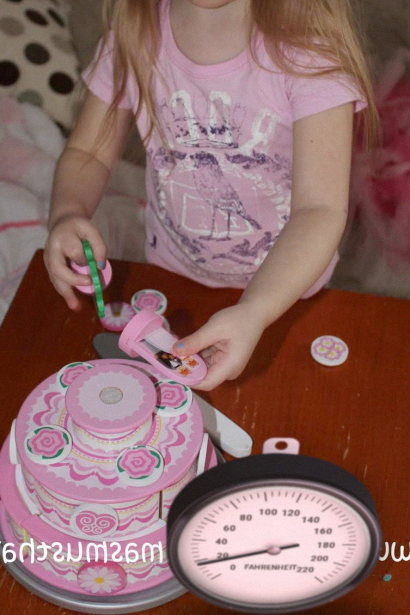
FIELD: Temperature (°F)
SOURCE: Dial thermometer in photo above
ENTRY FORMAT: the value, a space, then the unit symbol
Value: 20 °F
